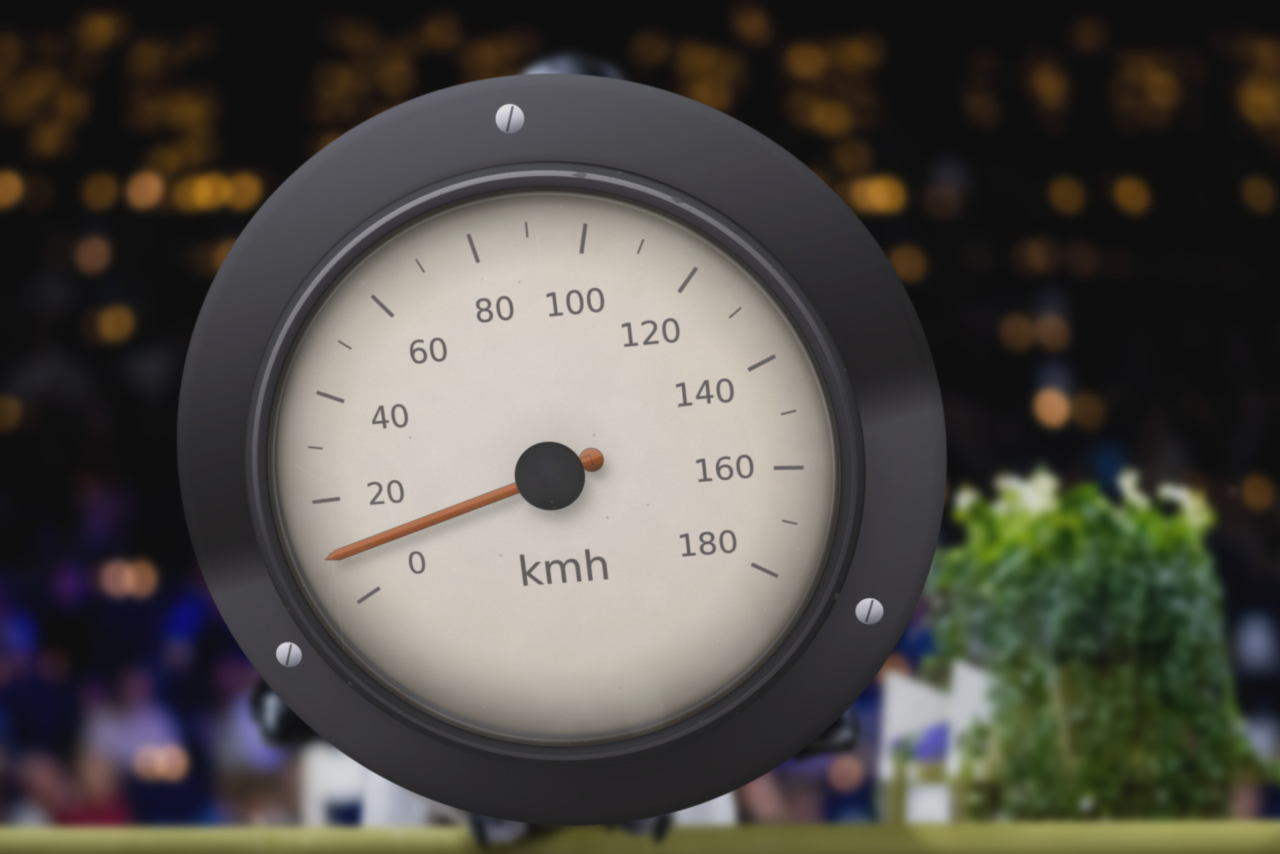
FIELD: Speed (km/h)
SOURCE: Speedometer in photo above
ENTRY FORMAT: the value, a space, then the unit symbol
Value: 10 km/h
